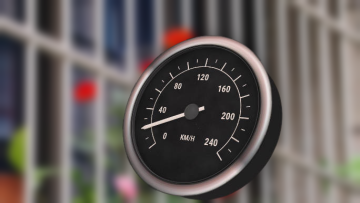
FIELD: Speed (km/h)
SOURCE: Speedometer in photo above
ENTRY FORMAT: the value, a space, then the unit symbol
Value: 20 km/h
